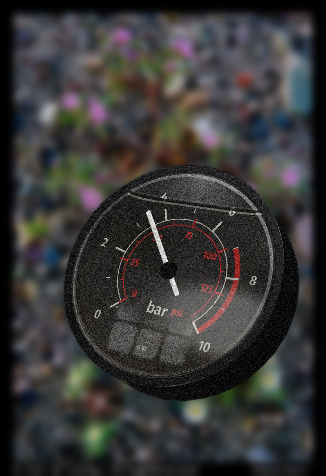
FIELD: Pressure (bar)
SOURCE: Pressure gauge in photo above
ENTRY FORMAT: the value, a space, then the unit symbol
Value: 3.5 bar
